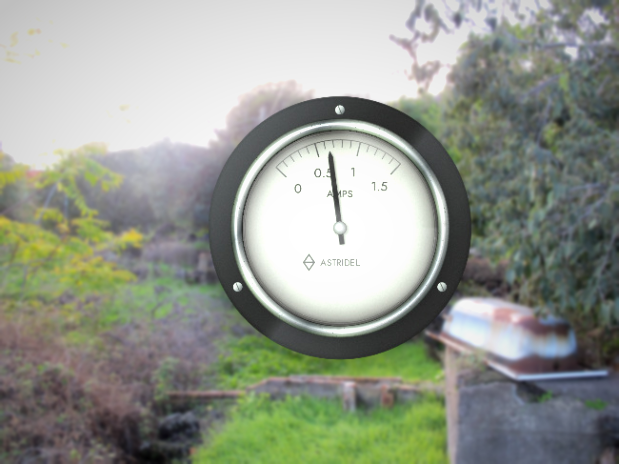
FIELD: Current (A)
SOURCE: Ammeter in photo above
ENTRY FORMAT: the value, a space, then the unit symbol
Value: 0.65 A
